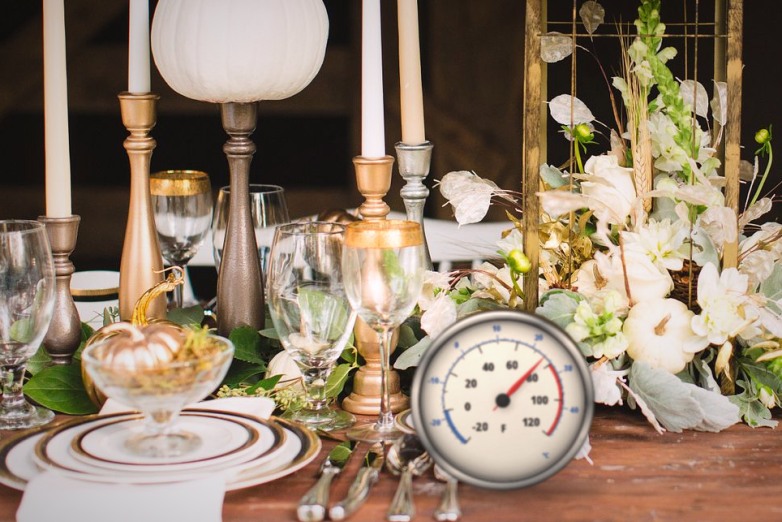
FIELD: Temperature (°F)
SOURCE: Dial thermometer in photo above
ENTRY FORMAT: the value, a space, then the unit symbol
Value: 75 °F
